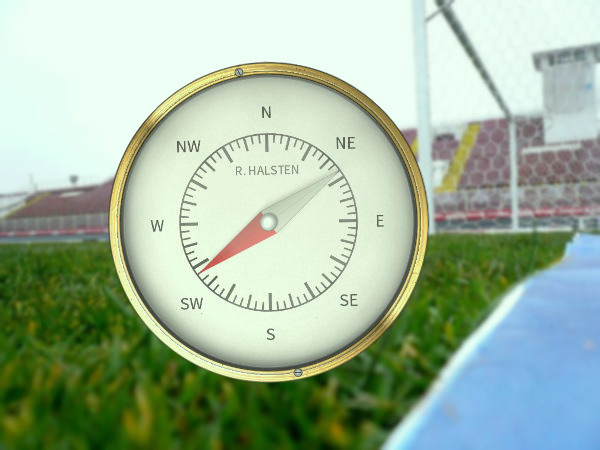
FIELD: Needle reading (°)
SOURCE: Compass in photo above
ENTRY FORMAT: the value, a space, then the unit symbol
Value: 235 °
